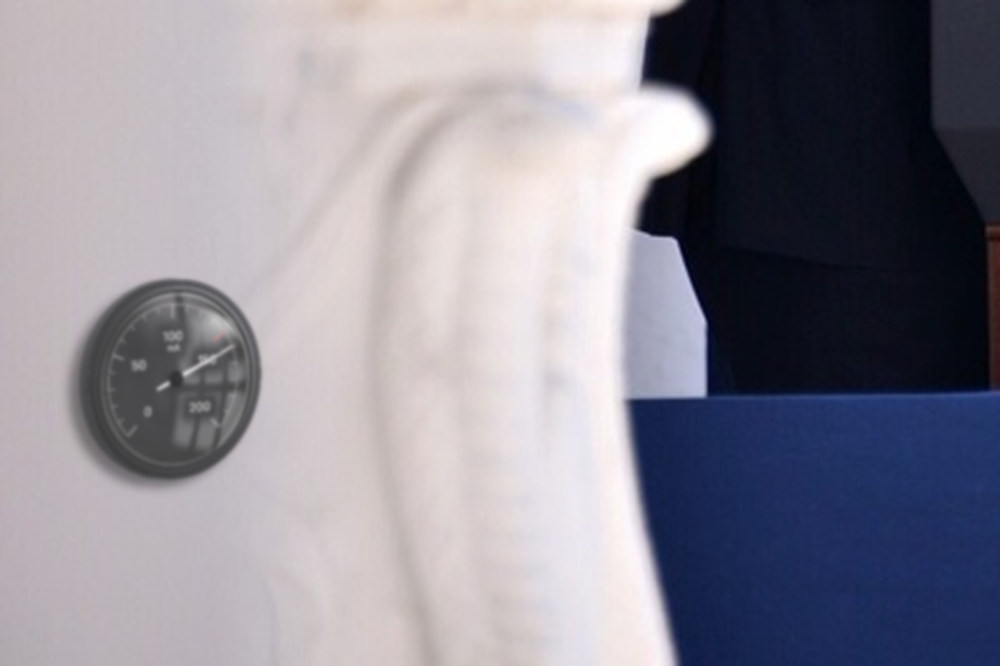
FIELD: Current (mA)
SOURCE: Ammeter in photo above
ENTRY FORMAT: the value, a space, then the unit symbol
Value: 150 mA
